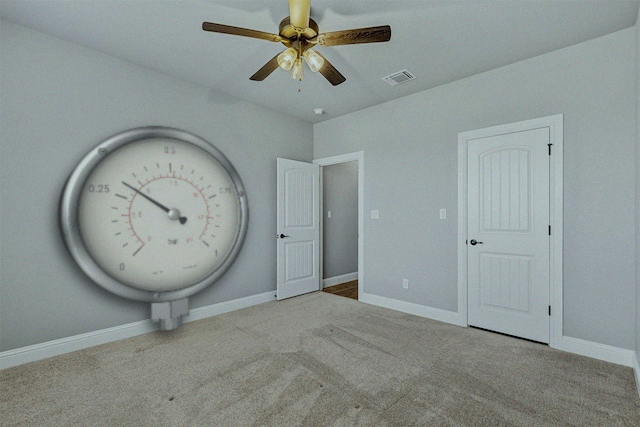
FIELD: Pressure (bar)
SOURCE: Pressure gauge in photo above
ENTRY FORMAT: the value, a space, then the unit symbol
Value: 0.3 bar
